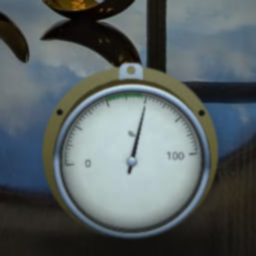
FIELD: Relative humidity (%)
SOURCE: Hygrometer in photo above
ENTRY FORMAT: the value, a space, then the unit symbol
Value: 60 %
